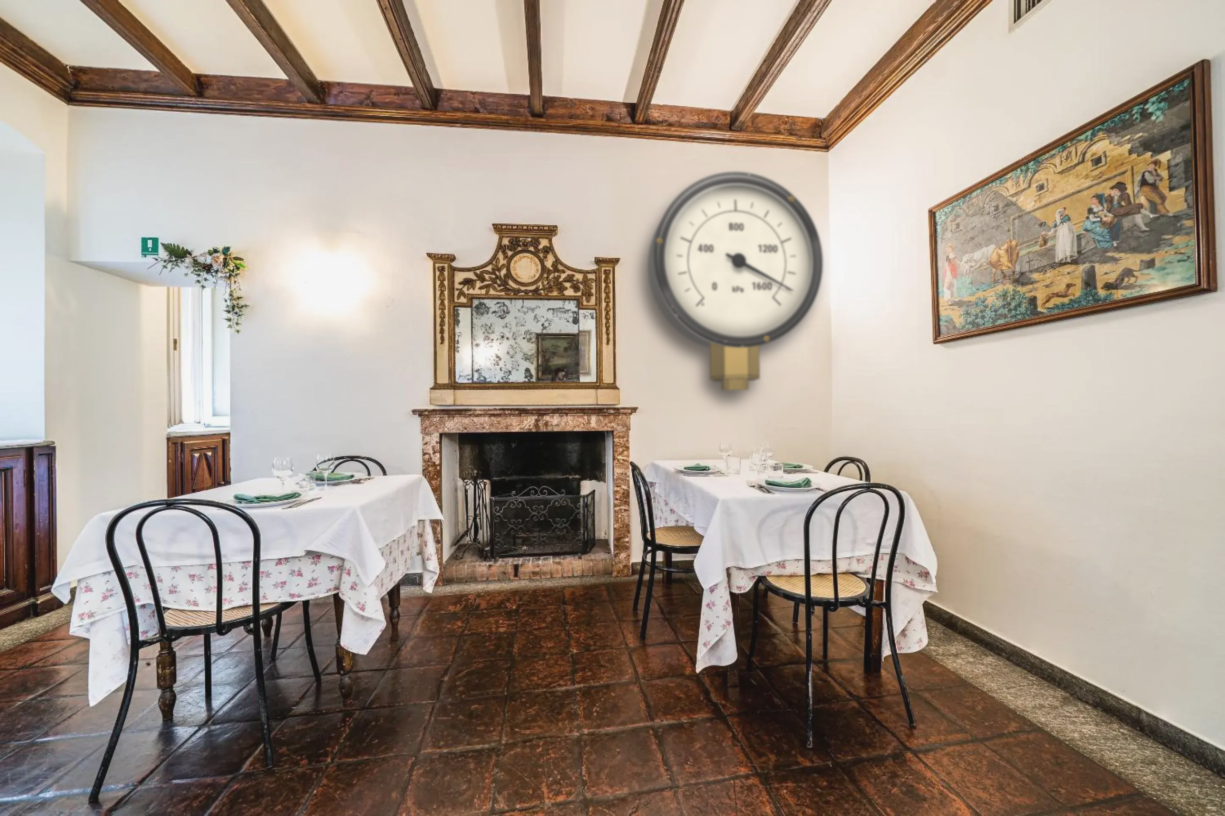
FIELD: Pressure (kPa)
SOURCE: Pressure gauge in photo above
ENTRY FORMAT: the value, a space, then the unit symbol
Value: 1500 kPa
